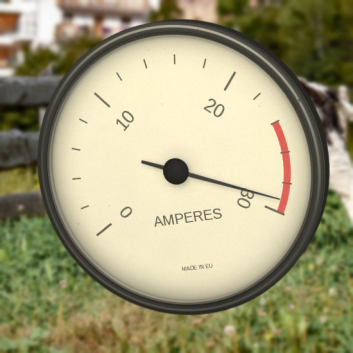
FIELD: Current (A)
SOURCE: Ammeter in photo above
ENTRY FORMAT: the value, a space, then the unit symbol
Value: 29 A
